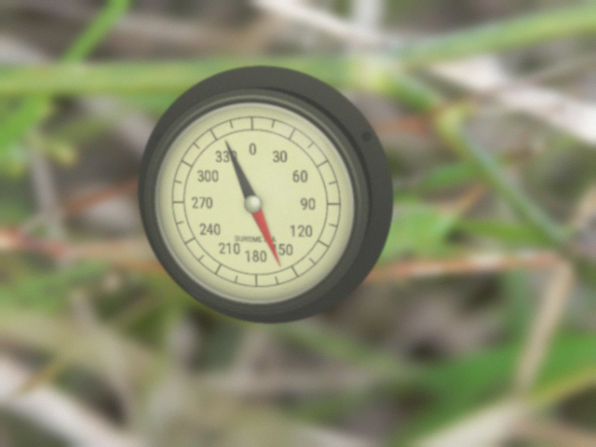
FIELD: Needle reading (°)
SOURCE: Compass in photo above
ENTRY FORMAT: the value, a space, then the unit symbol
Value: 157.5 °
